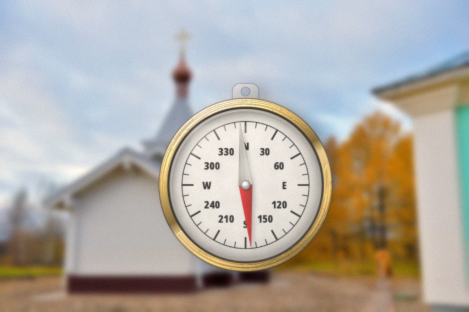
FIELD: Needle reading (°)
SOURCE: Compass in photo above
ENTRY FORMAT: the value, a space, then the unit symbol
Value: 175 °
